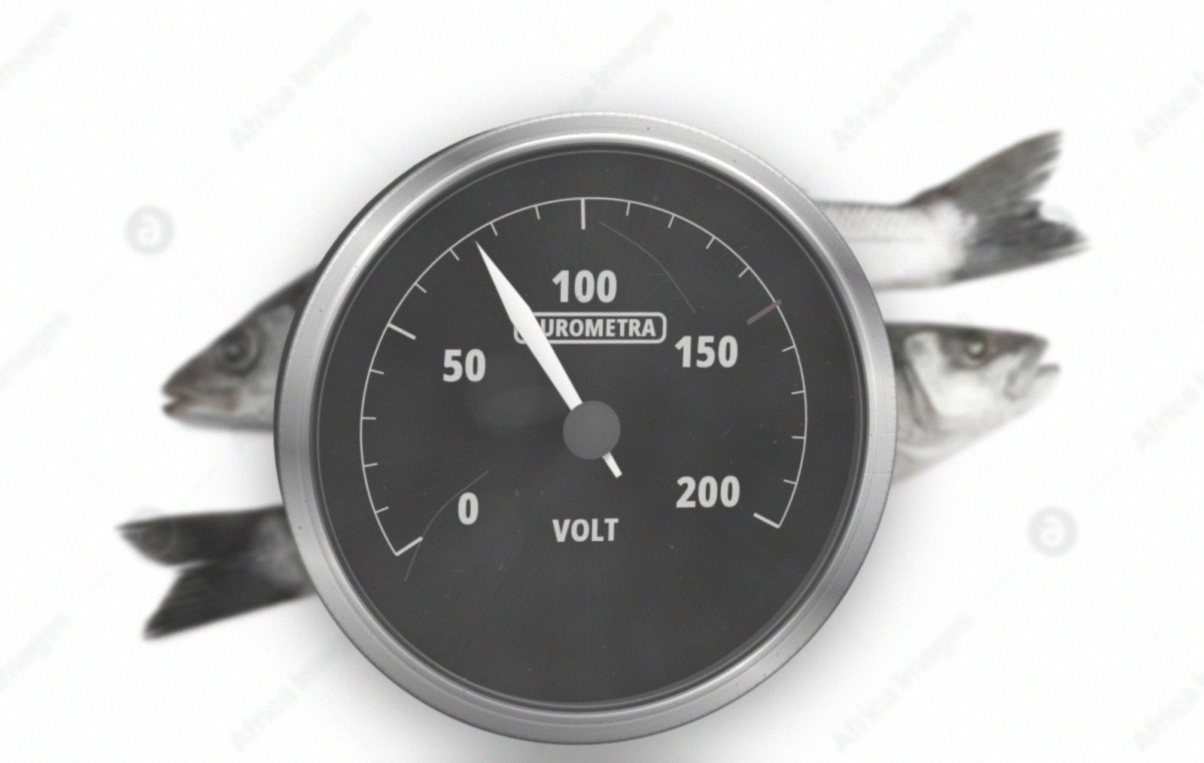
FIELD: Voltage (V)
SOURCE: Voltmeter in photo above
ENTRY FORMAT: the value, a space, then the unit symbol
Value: 75 V
